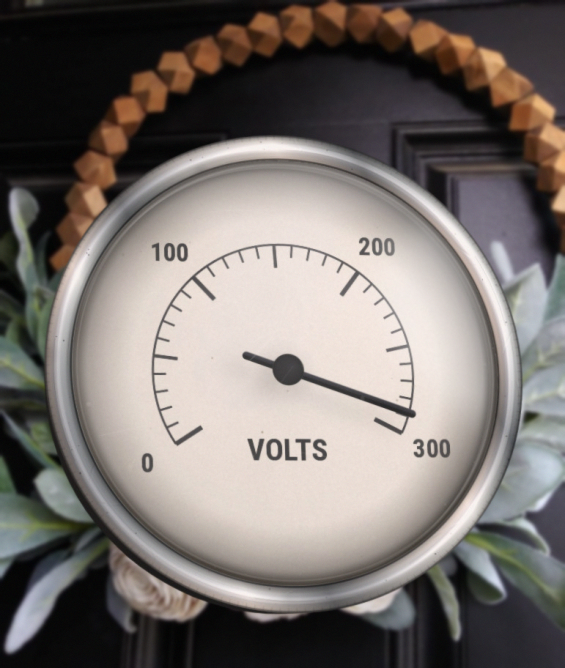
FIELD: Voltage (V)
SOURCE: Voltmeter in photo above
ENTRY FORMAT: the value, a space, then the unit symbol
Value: 290 V
